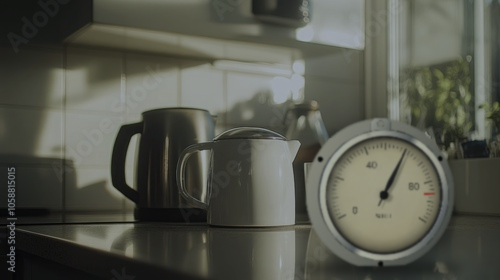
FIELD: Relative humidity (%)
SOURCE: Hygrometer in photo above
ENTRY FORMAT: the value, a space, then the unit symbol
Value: 60 %
